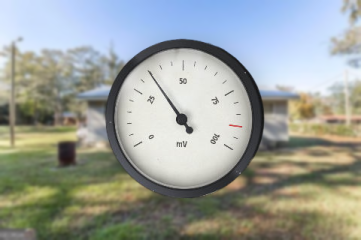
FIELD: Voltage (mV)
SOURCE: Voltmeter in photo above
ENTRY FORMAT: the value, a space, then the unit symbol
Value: 35 mV
